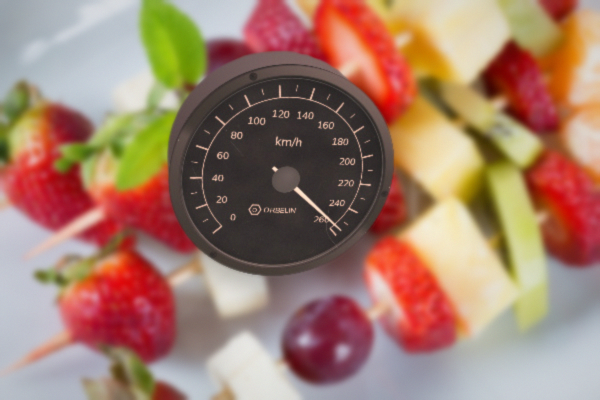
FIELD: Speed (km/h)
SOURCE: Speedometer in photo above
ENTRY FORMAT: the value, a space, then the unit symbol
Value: 255 km/h
